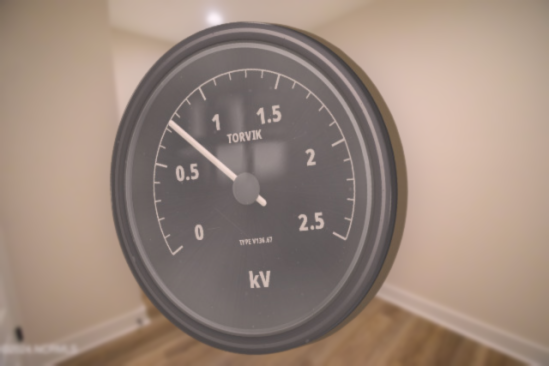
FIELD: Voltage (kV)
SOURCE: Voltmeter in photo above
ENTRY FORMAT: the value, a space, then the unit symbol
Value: 0.75 kV
